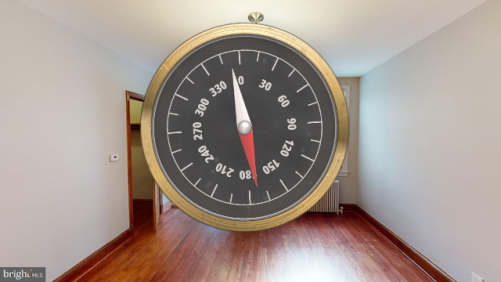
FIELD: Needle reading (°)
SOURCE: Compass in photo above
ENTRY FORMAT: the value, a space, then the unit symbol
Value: 172.5 °
